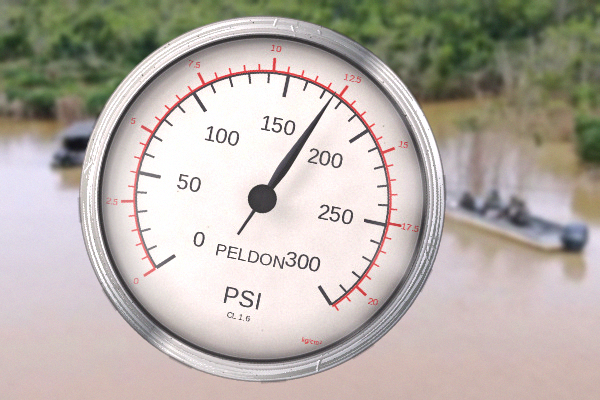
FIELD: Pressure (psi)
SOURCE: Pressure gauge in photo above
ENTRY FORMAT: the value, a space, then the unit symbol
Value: 175 psi
